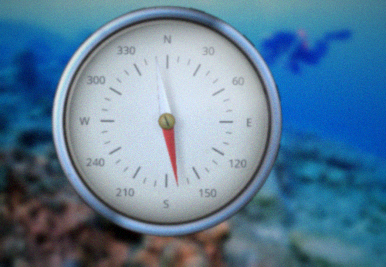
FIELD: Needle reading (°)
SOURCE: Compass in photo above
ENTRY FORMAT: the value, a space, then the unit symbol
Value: 170 °
